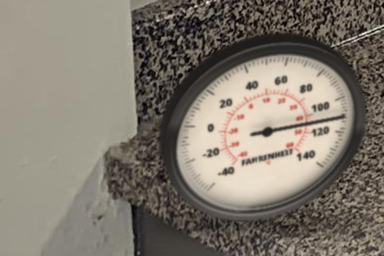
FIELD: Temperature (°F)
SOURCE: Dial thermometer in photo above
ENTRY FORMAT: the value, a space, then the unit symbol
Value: 110 °F
